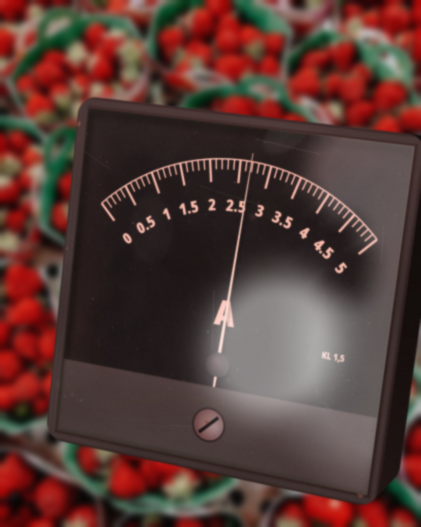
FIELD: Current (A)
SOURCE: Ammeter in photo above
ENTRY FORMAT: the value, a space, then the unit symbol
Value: 2.7 A
